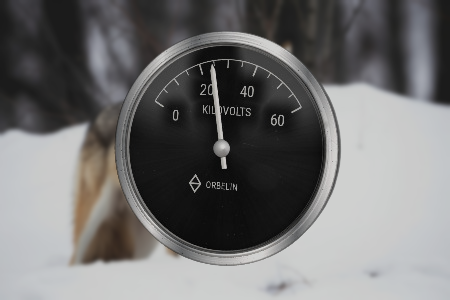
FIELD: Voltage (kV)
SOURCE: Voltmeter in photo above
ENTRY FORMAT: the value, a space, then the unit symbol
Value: 25 kV
